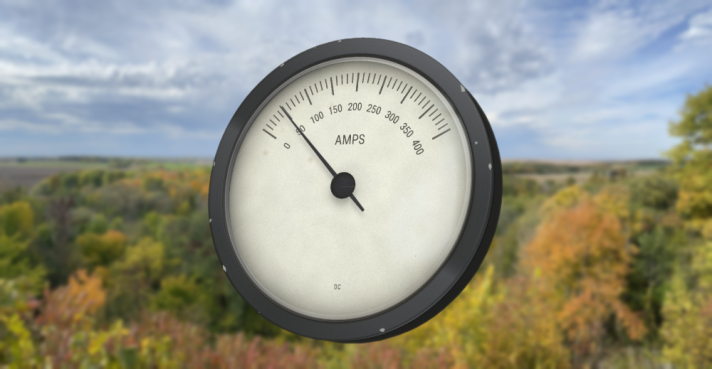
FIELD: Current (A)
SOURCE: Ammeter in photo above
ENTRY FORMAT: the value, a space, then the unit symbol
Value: 50 A
